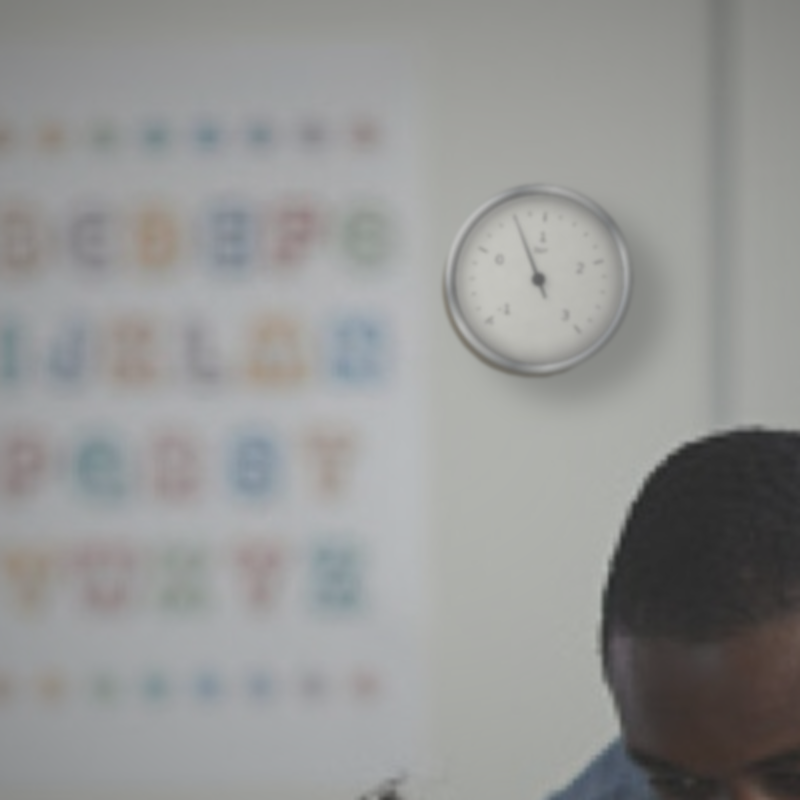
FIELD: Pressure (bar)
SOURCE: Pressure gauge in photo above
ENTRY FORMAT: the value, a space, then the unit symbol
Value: 0.6 bar
